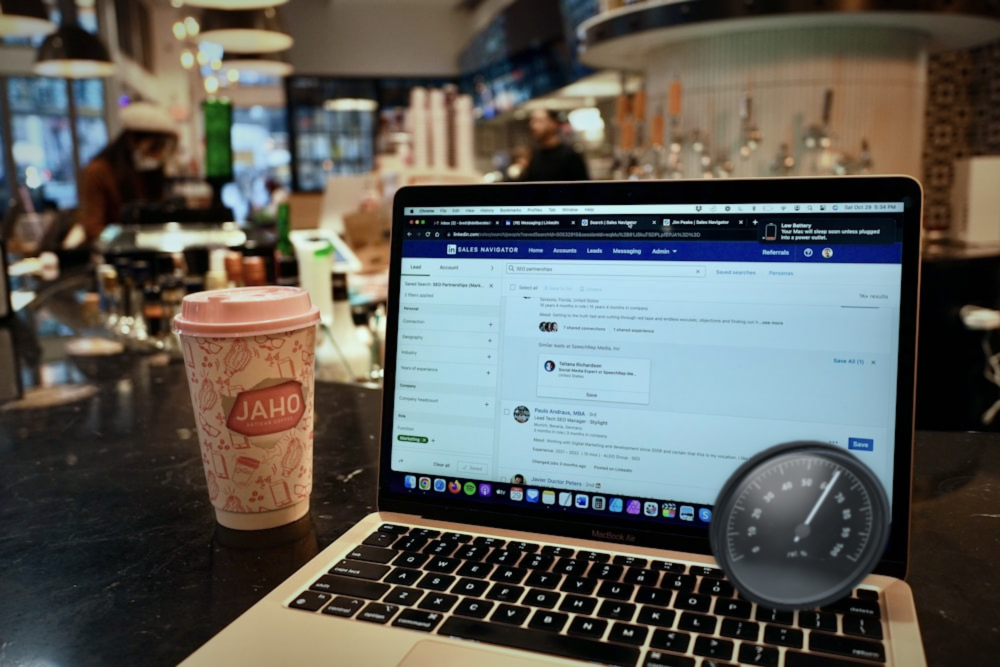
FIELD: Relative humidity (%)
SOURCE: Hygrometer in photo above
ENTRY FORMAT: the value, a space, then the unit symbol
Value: 60 %
